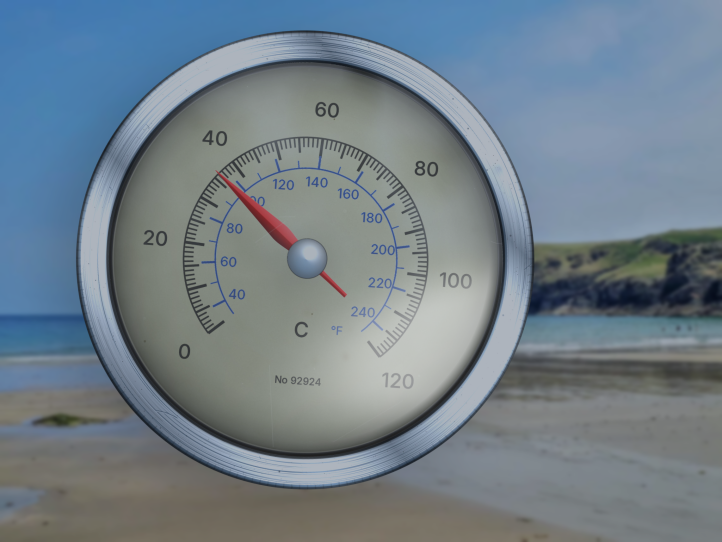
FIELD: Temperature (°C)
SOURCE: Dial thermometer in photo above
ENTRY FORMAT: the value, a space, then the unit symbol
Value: 36 °C
